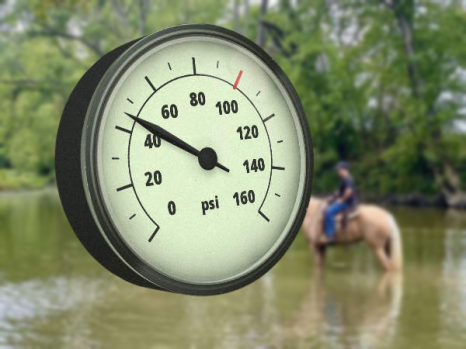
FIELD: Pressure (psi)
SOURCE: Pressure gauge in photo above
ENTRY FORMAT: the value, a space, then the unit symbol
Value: 45 psi
